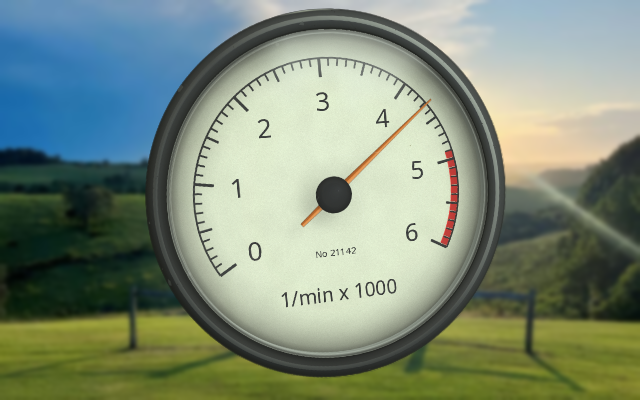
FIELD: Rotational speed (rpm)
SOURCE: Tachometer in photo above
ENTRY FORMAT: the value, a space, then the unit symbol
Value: 4300 rpm
